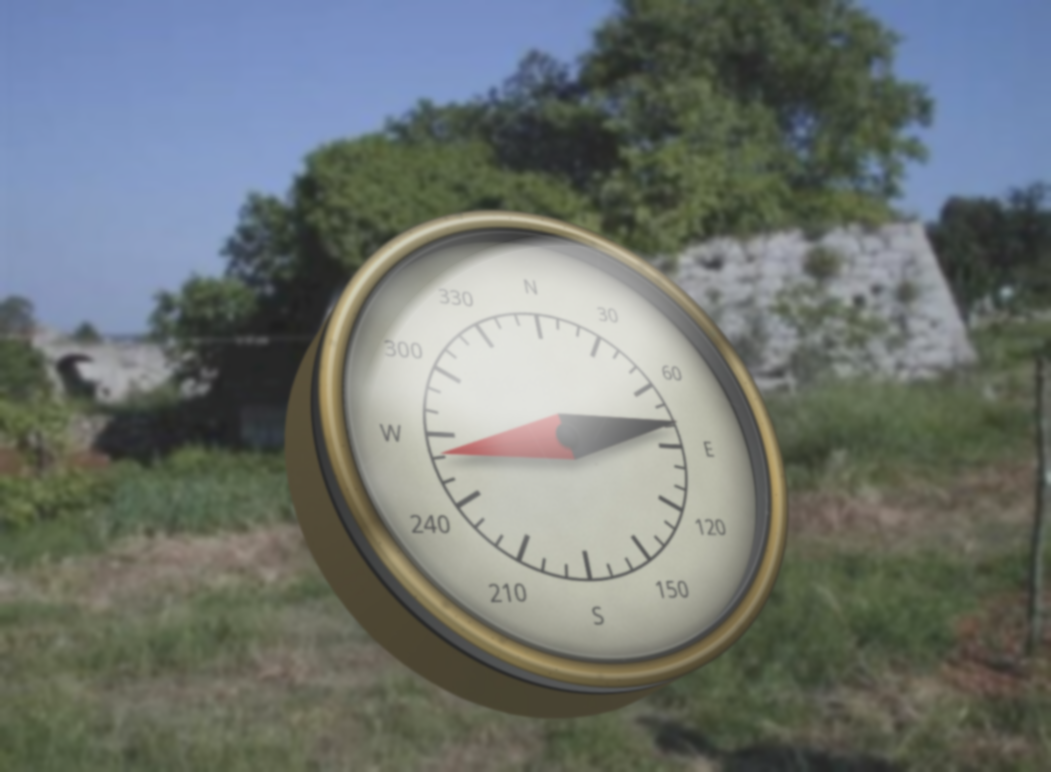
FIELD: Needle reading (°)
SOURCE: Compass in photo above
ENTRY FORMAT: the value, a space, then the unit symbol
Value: 260 °
